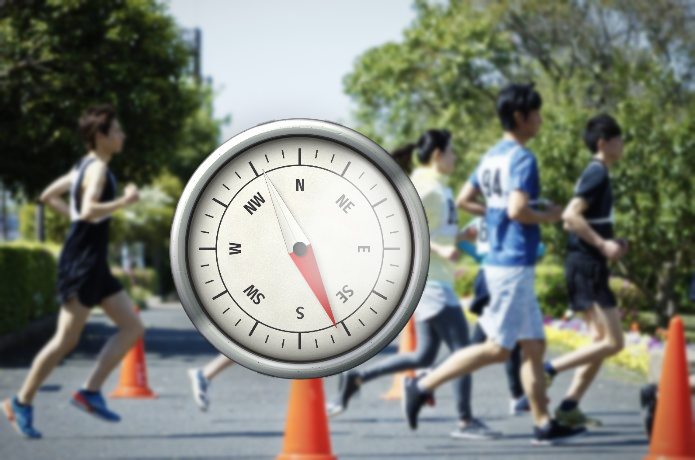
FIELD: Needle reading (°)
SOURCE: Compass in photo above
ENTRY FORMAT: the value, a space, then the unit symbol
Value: 155 °
